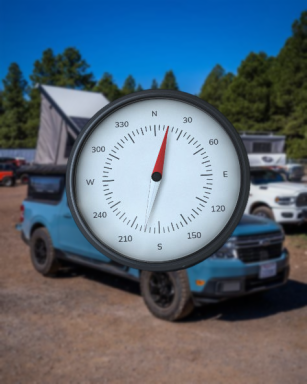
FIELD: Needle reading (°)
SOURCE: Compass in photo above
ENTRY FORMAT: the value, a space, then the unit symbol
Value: 15 °
